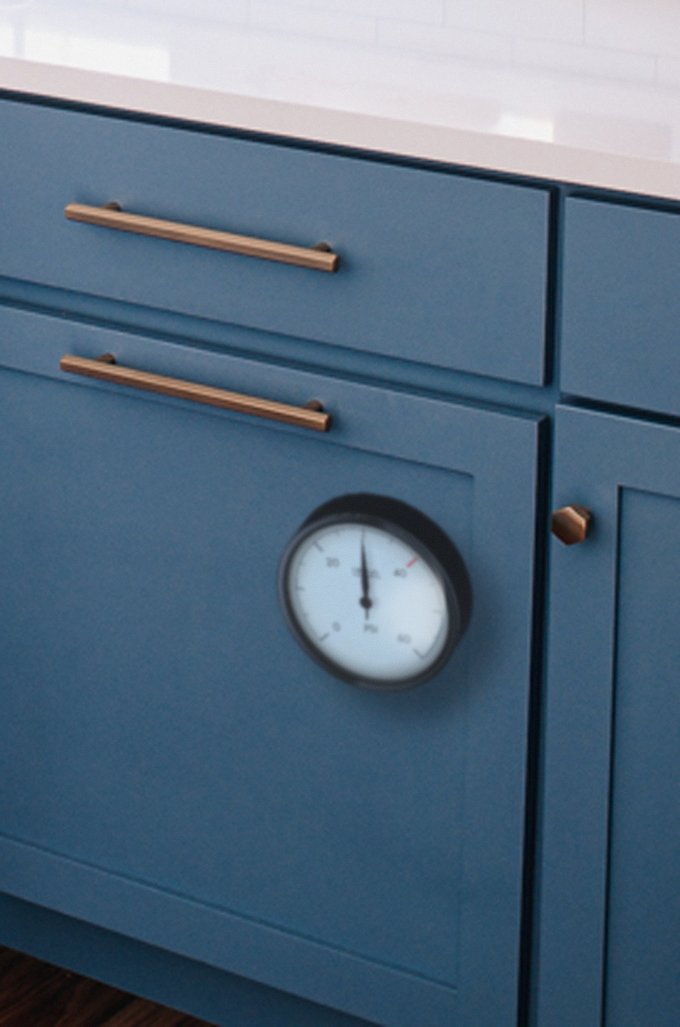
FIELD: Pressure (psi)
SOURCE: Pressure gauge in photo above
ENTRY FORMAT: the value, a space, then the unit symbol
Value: 30 psi
